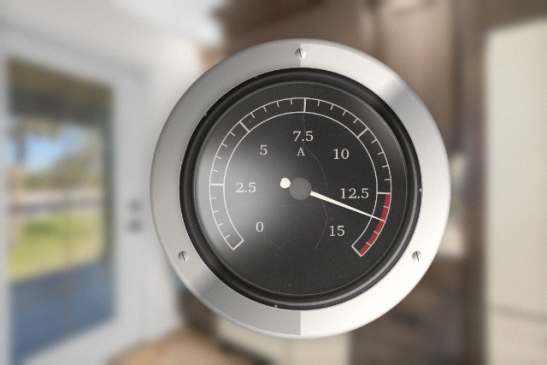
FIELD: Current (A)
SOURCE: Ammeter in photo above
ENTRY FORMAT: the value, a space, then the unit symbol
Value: 13.5 A
